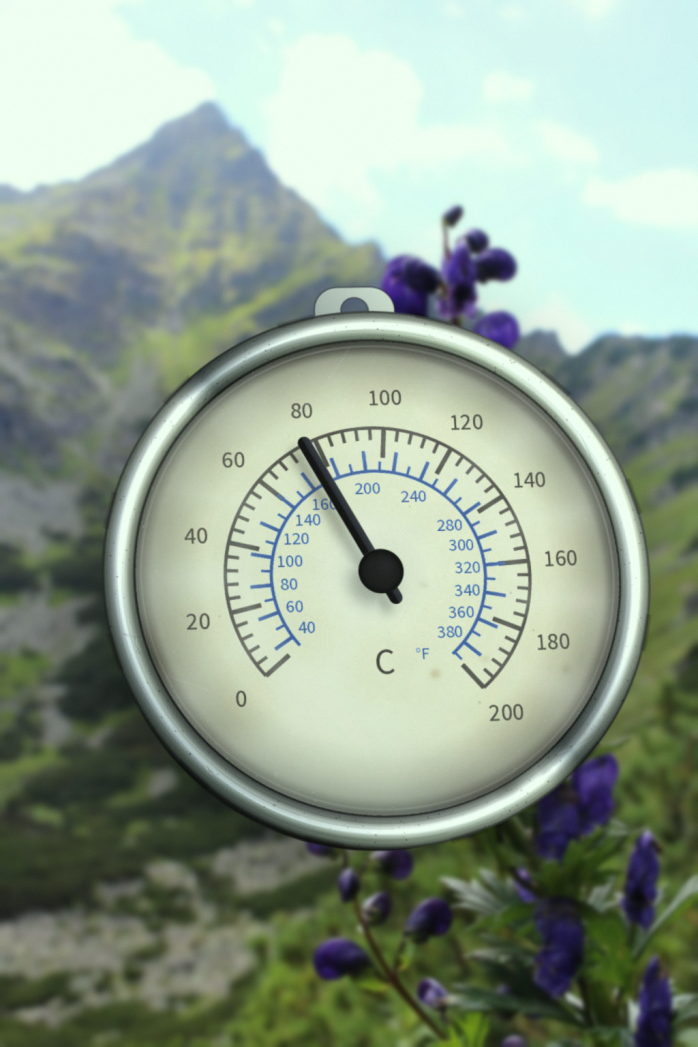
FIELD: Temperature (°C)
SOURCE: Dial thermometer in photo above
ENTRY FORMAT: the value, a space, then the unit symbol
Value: 76 °C
